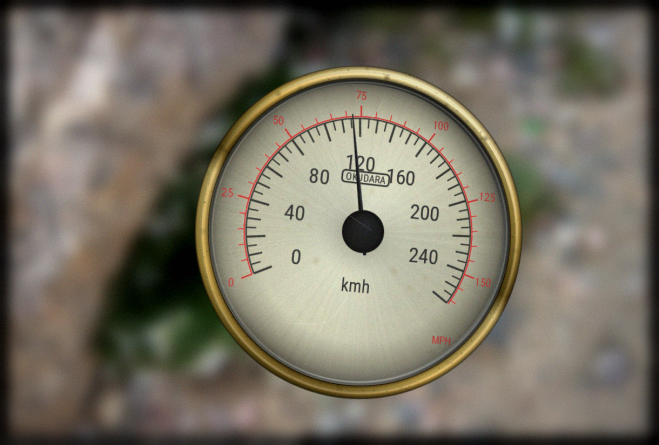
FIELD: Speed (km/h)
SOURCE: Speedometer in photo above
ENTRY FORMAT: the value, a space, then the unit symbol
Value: 115 km/h
